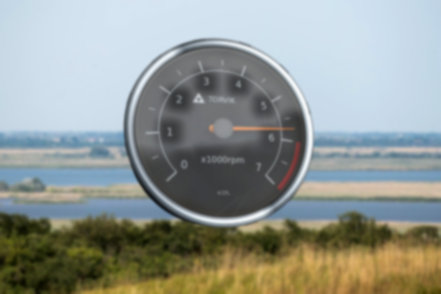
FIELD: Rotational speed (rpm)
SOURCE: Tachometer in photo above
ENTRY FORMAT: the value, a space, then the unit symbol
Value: 5750 rpm
